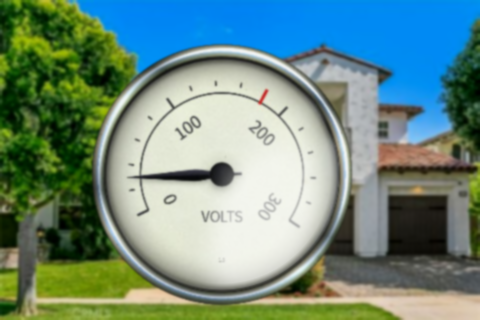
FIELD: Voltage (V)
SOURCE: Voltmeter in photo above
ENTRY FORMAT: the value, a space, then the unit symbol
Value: 30 V
